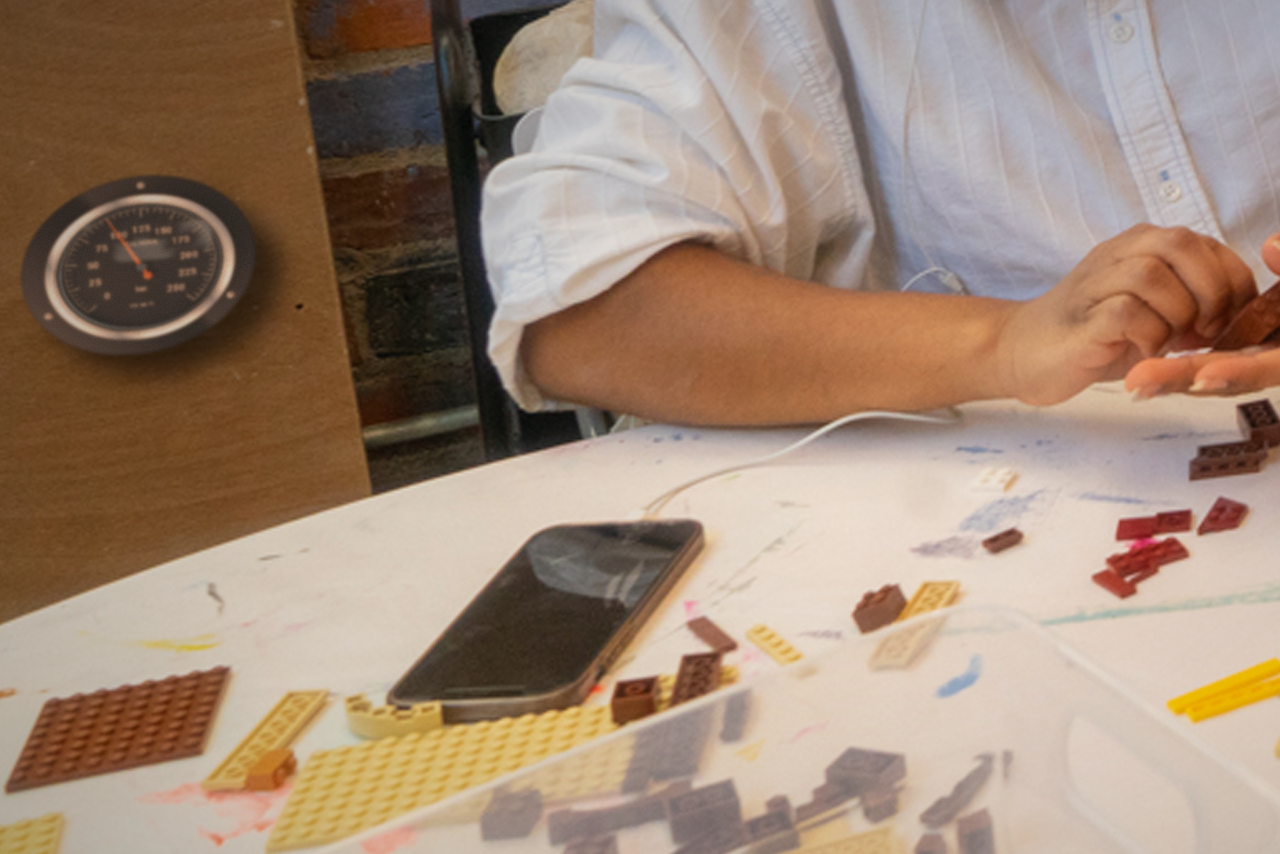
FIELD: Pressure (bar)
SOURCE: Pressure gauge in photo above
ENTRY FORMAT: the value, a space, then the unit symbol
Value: 100 bar
